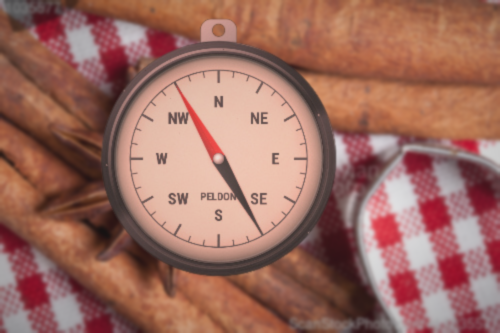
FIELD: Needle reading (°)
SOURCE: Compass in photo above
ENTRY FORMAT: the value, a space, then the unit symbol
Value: 330 °
